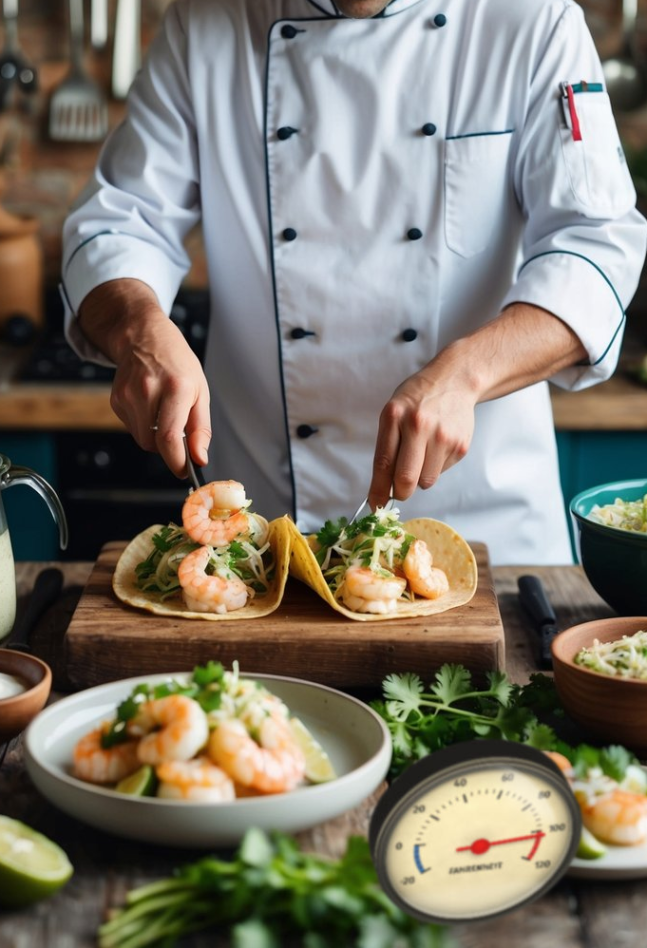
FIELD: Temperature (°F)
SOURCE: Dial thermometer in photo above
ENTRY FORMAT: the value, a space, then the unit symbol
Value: 100 °F
